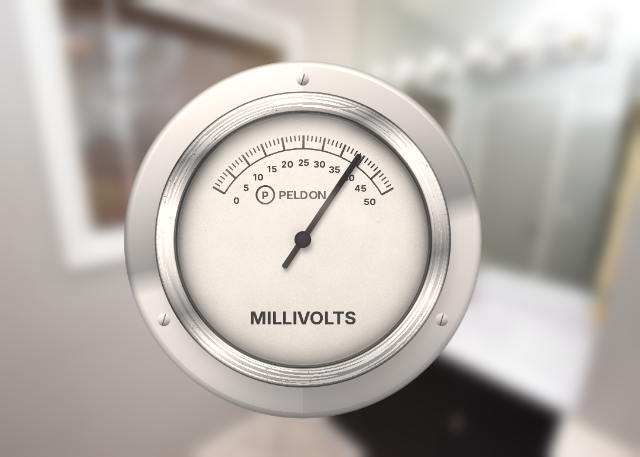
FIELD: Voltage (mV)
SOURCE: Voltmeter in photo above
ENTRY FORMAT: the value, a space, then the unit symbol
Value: 39 mV
